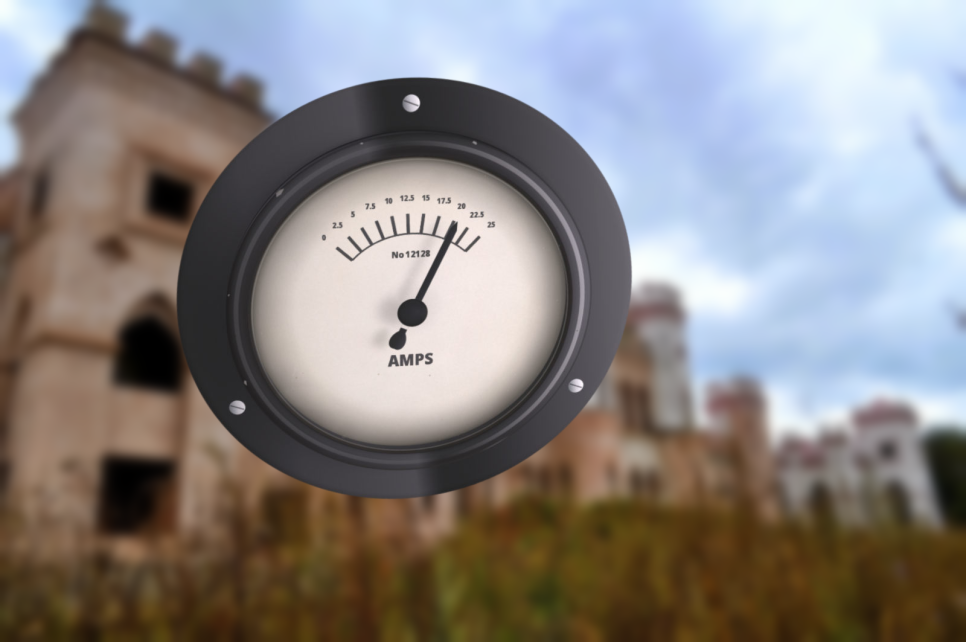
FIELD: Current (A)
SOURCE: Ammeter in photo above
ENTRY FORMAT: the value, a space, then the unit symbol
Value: 20 A
